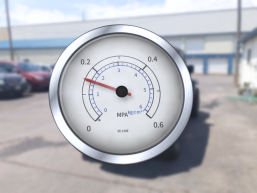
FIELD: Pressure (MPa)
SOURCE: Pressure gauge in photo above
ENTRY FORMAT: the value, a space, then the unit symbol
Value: 0.15 MPa
